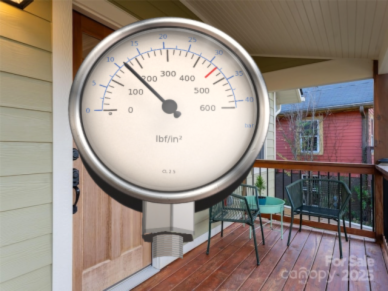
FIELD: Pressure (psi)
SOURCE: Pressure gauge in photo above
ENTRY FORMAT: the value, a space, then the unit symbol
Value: 160 psi
